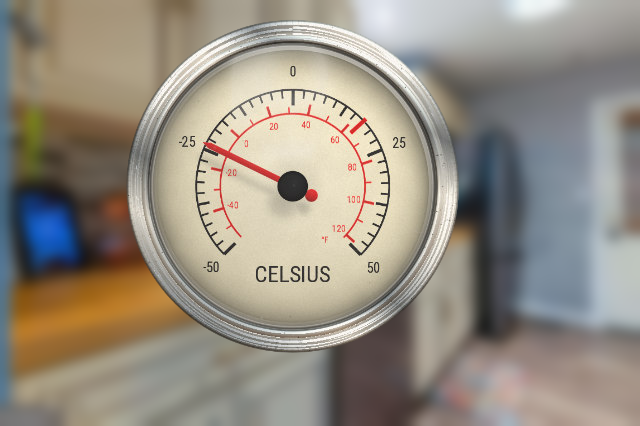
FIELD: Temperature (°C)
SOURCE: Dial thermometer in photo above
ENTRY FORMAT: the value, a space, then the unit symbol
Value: -23.75 °C
